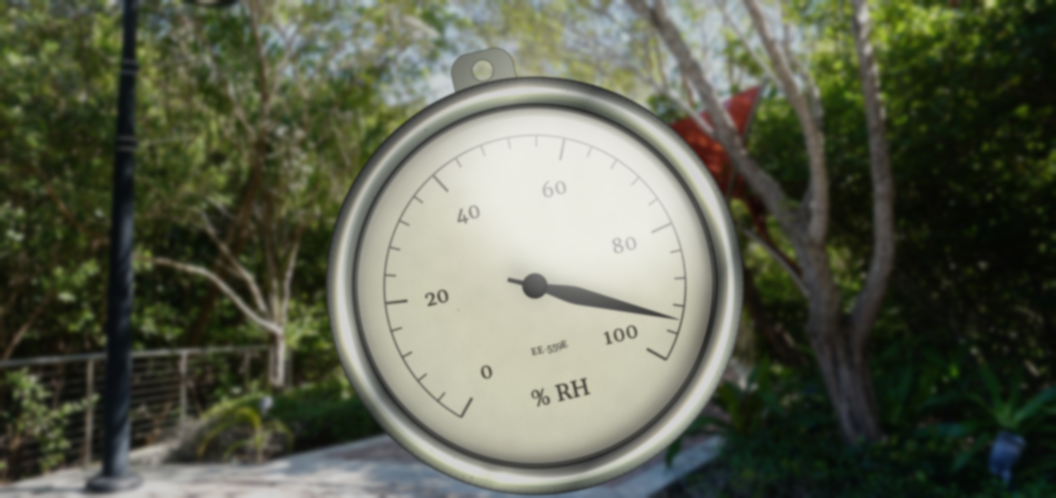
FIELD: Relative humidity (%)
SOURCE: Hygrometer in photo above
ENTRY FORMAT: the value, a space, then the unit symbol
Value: 94 %
